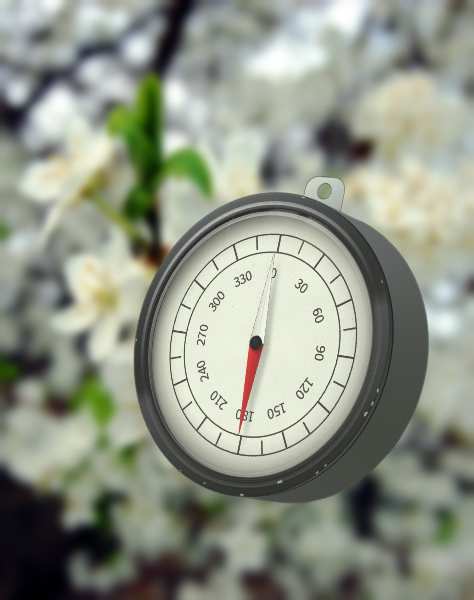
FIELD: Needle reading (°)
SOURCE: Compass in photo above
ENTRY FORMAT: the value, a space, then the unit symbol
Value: 180 °
